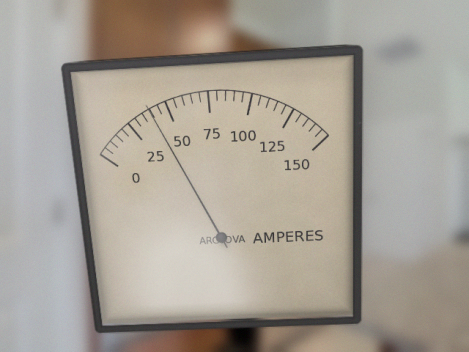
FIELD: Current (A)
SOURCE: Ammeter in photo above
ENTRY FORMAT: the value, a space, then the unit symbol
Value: 40 A
